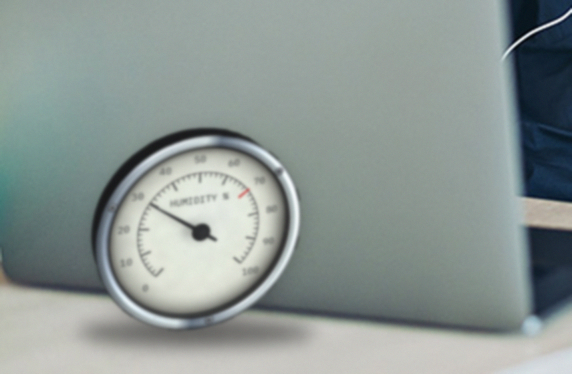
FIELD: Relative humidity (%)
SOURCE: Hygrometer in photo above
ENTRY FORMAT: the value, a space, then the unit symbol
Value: 30 %
